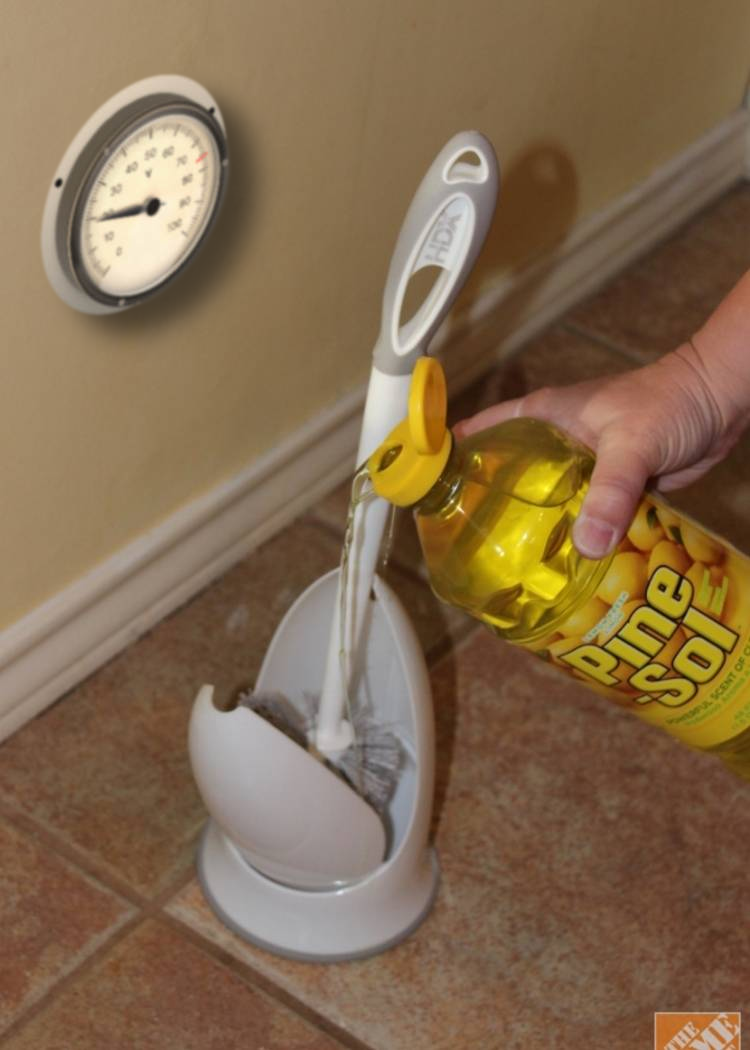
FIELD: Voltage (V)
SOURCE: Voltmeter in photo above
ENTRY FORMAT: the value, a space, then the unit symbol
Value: 20 V
